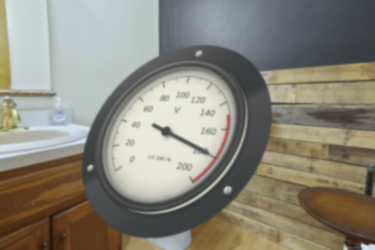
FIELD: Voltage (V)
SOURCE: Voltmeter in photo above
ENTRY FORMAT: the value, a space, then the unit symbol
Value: 180 V
